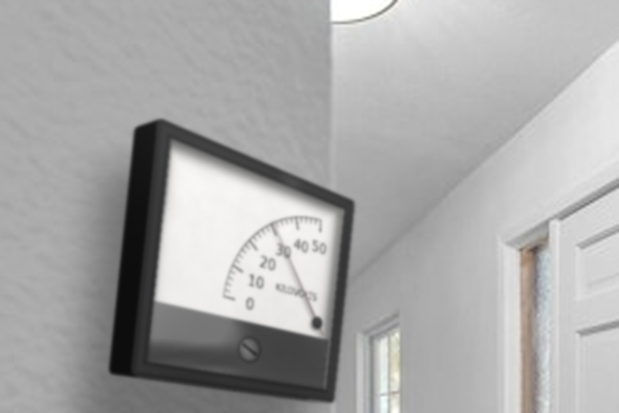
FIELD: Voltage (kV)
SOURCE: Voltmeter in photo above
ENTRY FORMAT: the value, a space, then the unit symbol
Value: 30 kV
